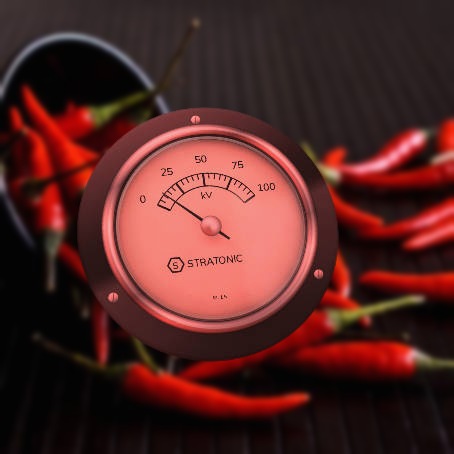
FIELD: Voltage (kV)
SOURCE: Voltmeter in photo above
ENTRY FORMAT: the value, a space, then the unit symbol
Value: 10 kV
